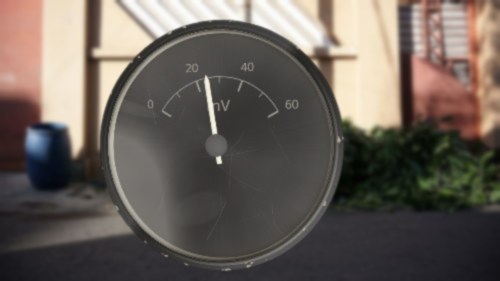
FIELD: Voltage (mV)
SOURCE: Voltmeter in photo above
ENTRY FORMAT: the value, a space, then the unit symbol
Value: 25 mV
